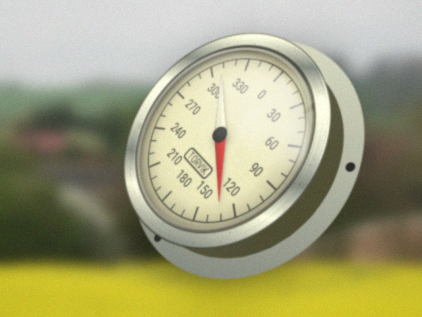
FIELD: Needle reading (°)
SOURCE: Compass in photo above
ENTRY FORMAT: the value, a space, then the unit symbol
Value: 130 °
